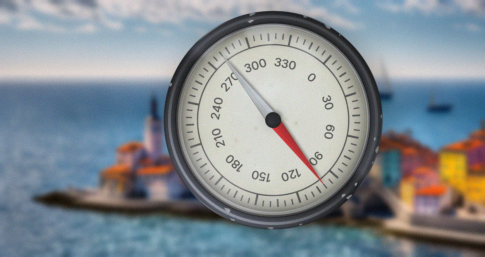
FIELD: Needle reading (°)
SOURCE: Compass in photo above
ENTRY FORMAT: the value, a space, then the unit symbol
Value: 100 °
